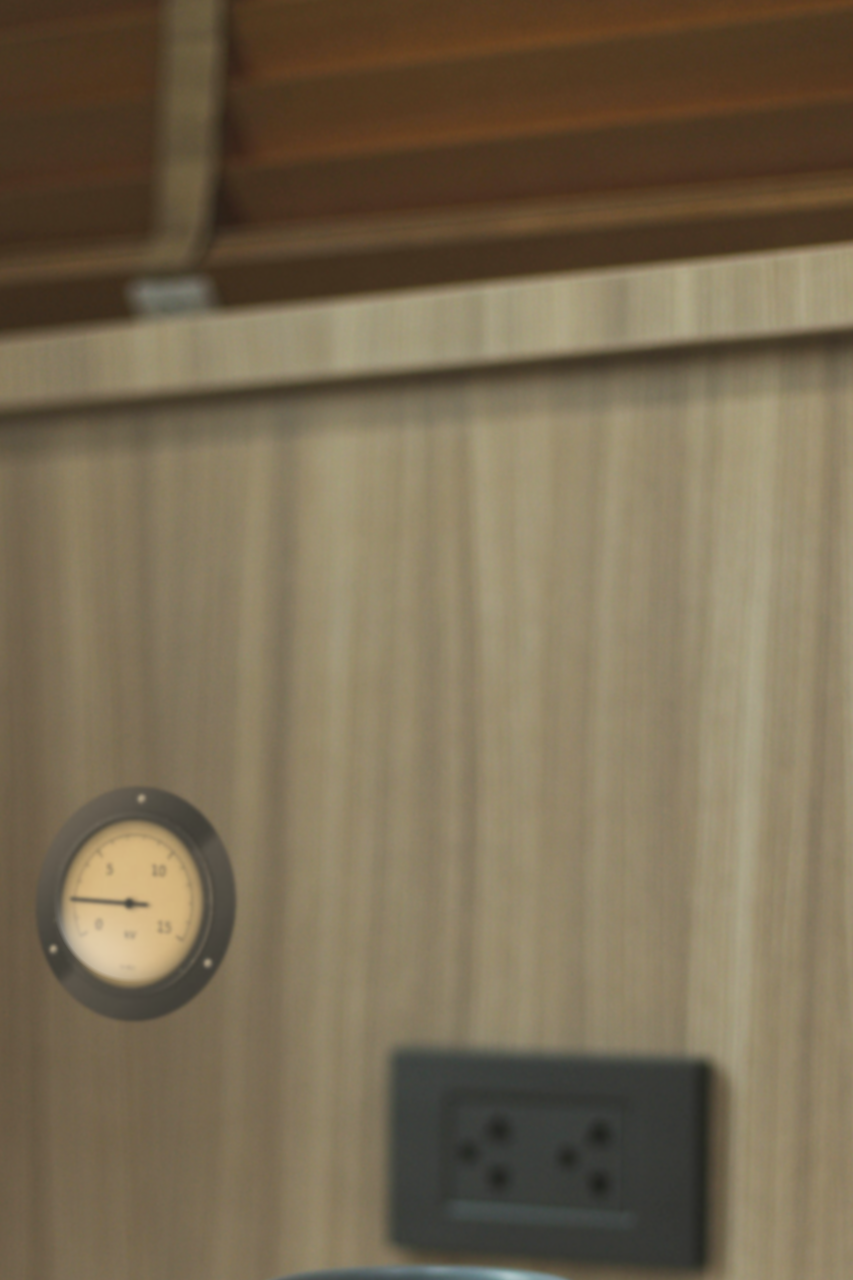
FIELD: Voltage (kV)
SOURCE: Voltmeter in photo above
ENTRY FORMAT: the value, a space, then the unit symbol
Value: 2 kV
